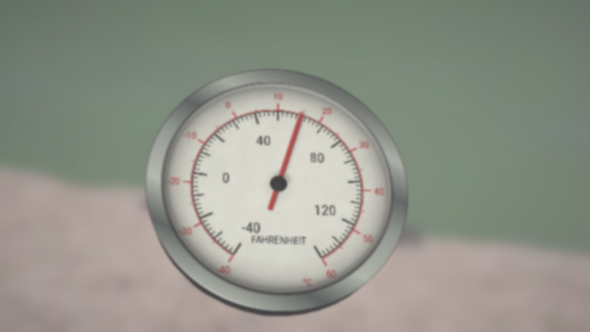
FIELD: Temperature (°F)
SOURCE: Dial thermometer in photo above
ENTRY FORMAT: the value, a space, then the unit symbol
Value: 60 °F
